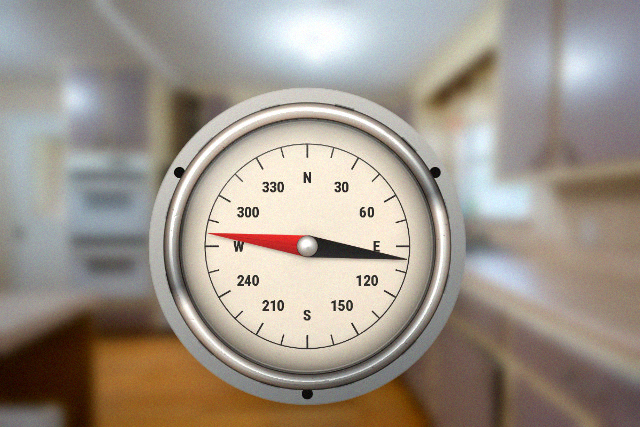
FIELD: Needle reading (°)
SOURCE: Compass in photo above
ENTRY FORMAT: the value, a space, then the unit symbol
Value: 277.5 °
